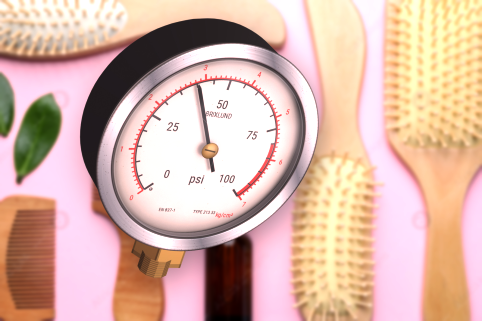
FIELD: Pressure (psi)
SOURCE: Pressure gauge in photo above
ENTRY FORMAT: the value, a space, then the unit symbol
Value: 40 psi
